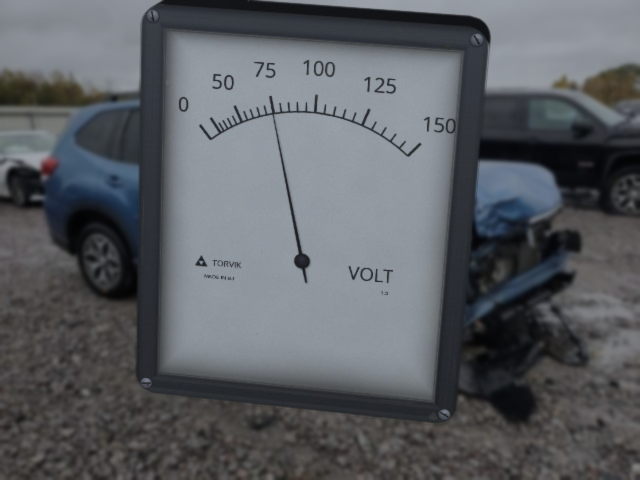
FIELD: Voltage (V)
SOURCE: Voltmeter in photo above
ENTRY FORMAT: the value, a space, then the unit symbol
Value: 75 V
